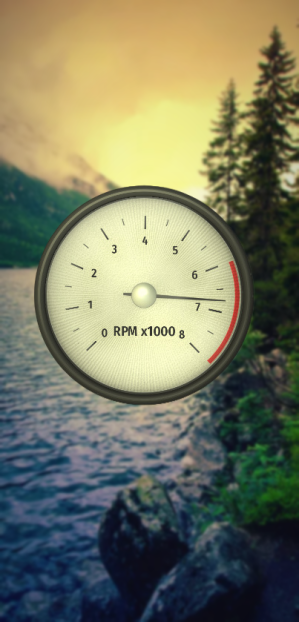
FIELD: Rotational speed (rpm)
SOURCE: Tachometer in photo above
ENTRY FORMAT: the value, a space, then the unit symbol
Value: 6750 rpm
